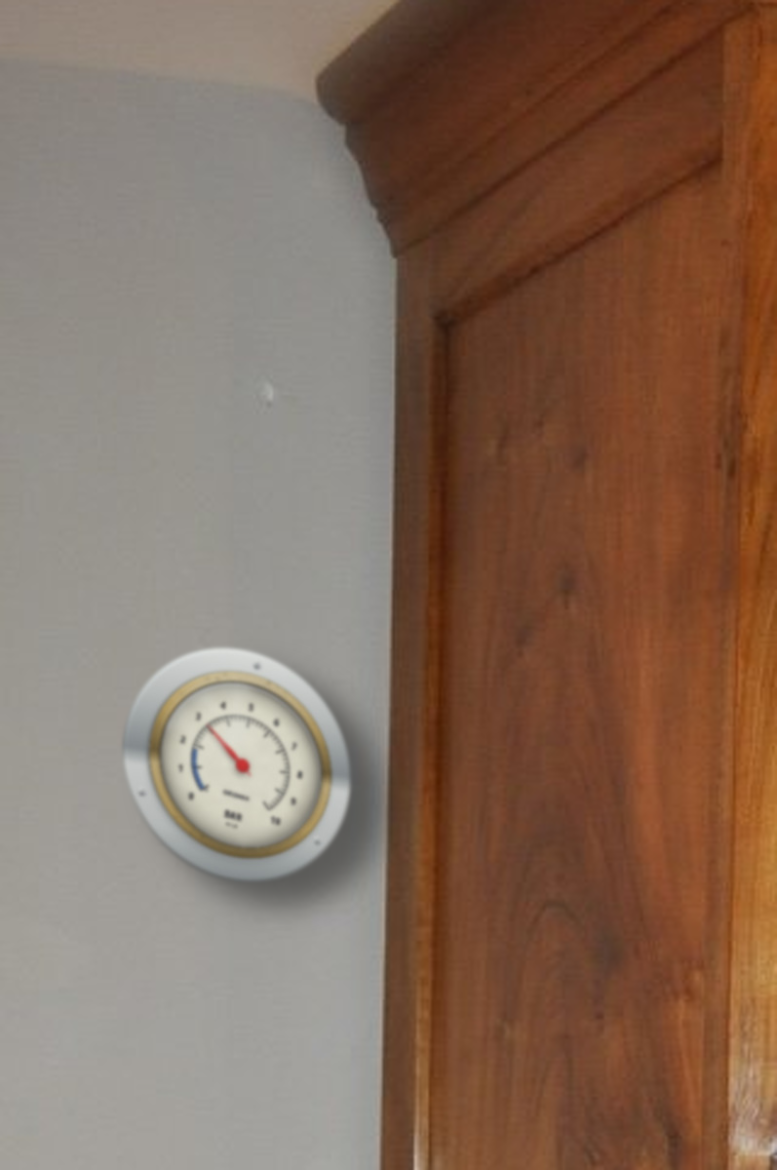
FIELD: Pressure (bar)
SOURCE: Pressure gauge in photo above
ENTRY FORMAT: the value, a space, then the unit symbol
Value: 3 bar
